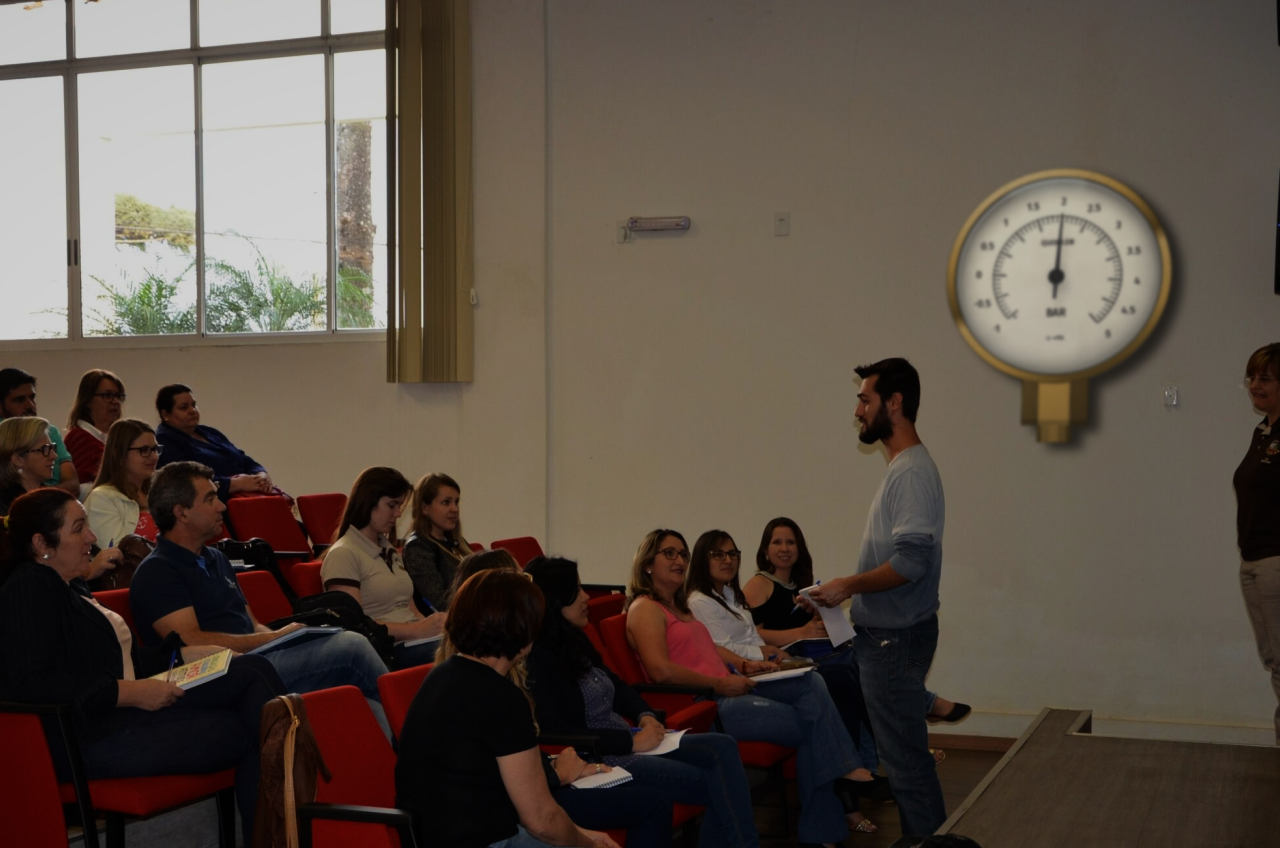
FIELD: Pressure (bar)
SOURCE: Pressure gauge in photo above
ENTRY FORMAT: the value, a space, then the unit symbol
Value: 2 bar
